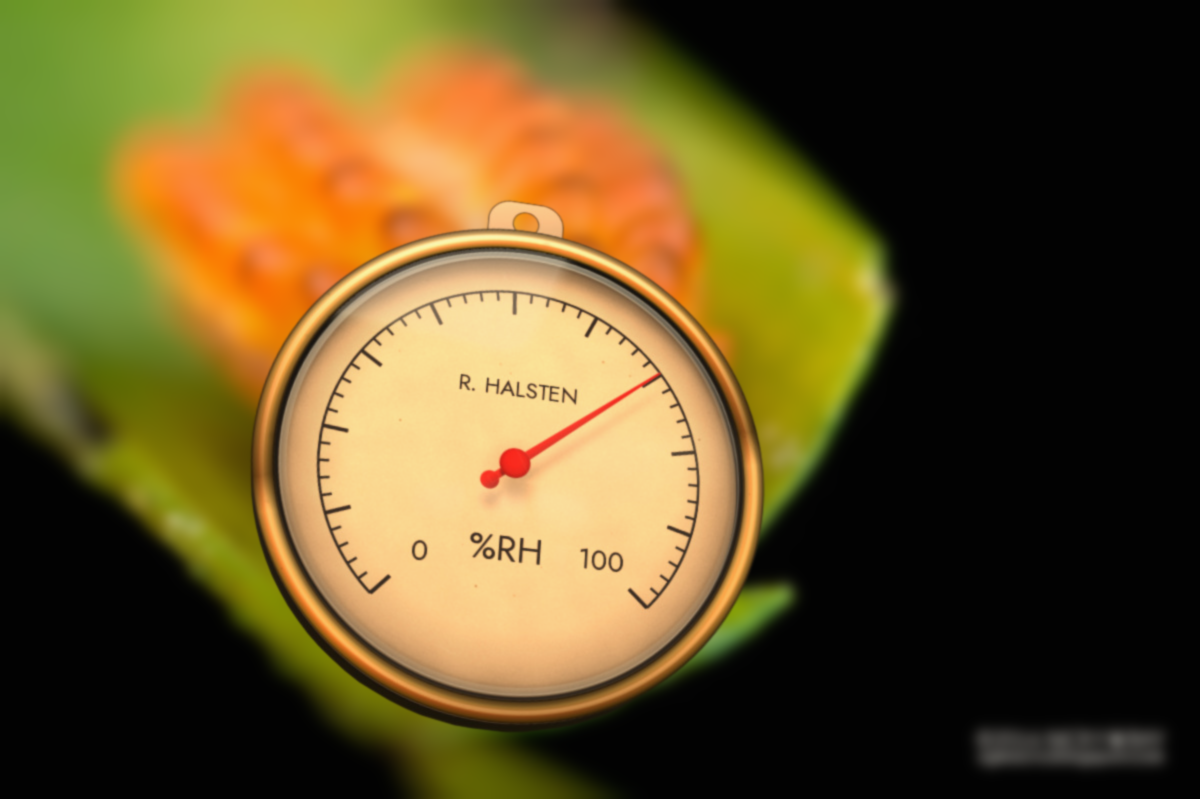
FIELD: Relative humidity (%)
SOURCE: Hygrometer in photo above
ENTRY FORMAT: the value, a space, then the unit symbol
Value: 70 %
